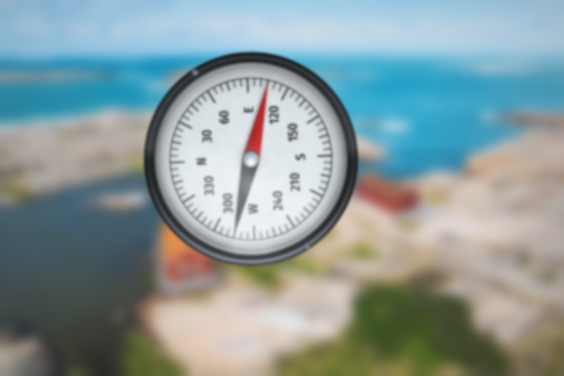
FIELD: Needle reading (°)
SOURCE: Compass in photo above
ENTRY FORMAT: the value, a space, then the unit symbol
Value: 105 °
